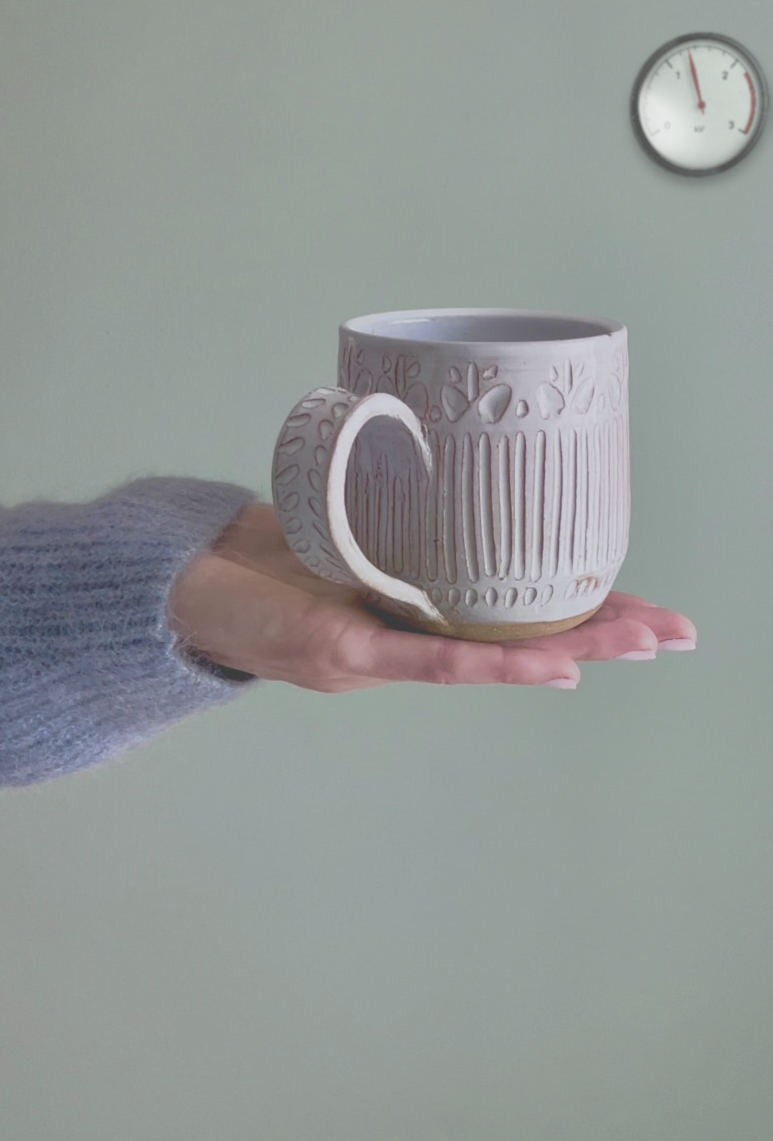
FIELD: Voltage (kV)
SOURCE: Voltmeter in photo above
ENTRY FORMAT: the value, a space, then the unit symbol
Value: 1.3 kV
